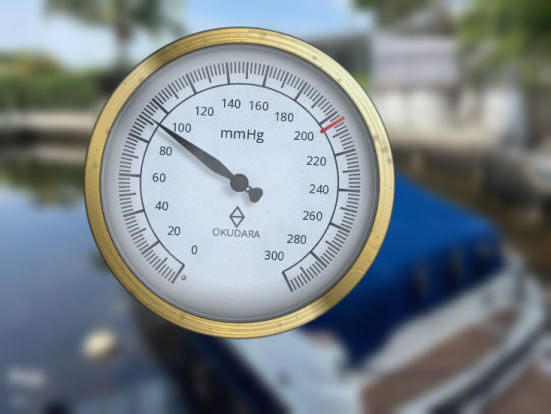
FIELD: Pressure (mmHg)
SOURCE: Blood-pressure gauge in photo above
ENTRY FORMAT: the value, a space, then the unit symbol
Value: 92 mmHg
